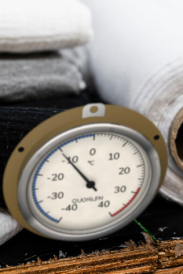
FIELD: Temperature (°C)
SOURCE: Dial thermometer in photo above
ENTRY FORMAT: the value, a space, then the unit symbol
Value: -10 °C
